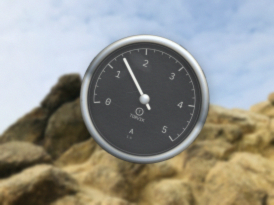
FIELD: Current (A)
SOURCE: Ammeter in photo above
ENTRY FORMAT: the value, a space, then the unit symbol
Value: 1.4 A
